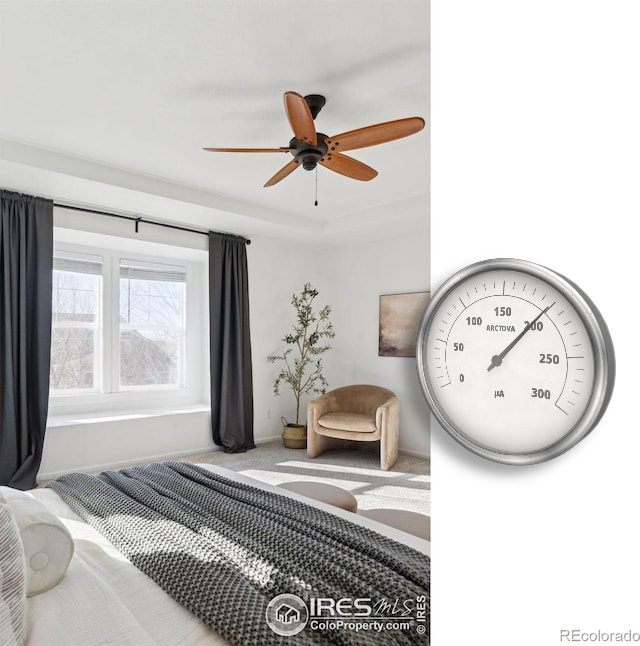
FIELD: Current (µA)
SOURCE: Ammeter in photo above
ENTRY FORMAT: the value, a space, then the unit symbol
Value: 200 µA
